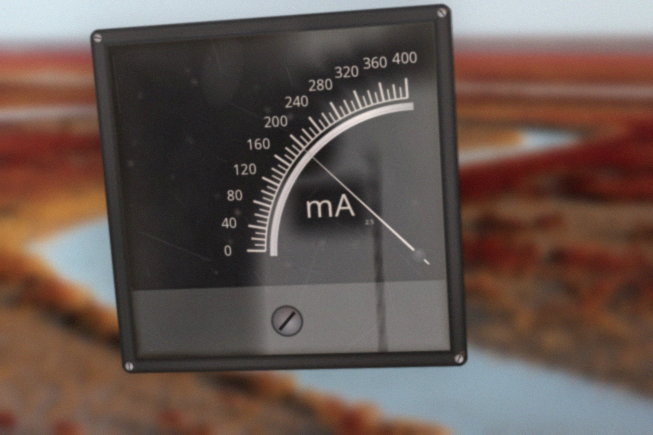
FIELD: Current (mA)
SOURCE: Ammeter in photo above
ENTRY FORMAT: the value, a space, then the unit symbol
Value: 200 mA
